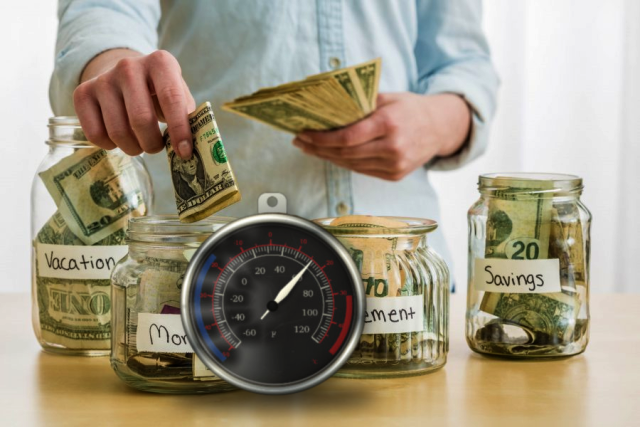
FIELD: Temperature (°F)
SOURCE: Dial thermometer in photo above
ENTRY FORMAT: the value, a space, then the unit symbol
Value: 60 °F
